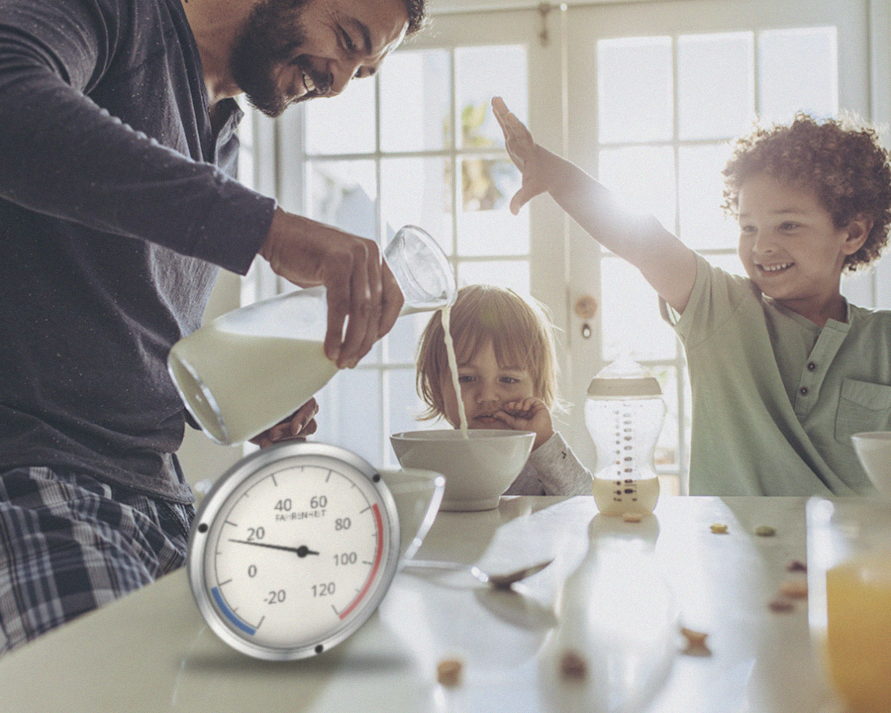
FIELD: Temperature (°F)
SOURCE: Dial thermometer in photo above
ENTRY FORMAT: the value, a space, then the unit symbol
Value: 15 °F
